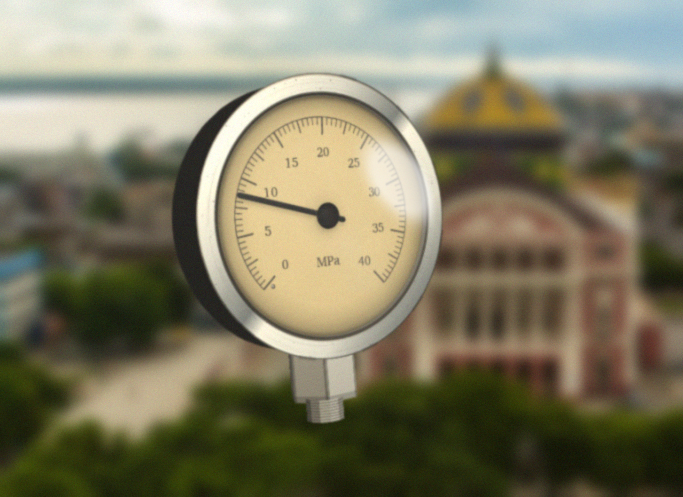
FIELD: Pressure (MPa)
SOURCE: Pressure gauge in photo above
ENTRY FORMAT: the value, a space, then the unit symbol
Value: 8.5 MPa
